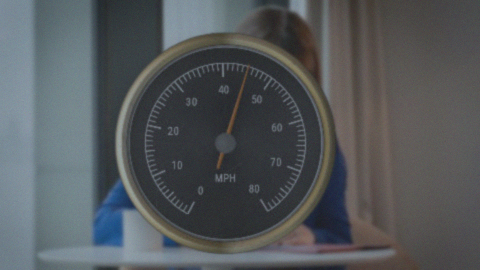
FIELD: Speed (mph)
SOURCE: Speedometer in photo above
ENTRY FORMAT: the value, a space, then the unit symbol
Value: 45 mph
